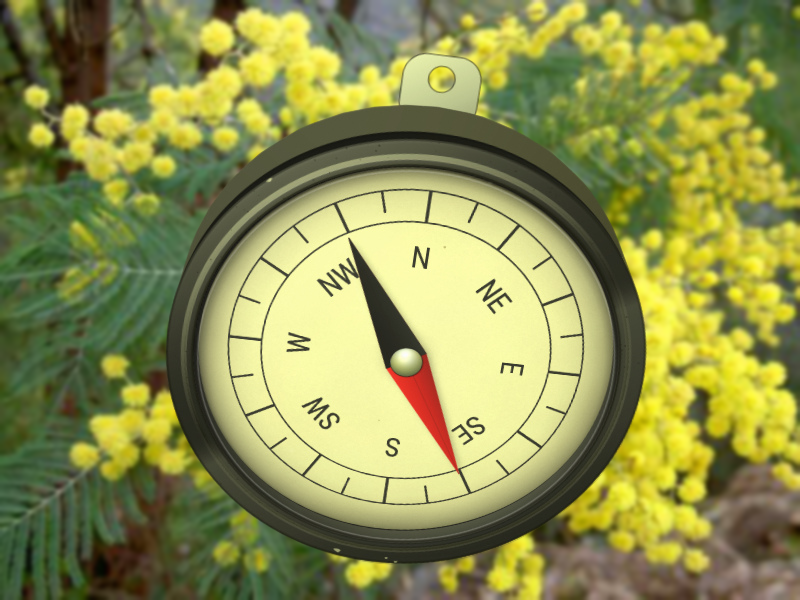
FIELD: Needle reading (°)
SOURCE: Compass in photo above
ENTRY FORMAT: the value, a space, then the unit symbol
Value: 150 °
